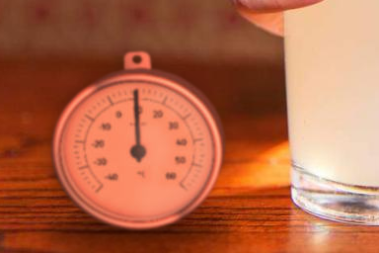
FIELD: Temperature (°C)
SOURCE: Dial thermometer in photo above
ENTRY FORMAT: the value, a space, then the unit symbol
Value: 10 °C
